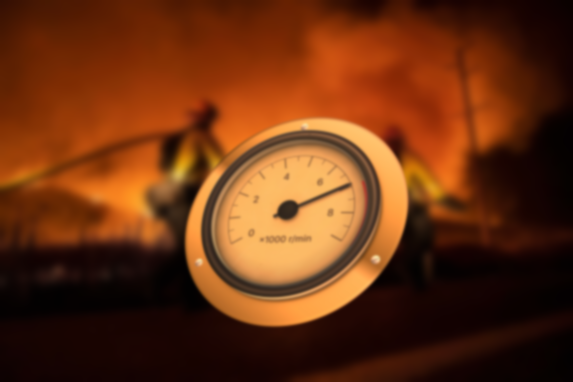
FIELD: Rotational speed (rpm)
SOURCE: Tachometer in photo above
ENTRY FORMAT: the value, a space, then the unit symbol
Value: 7000 rpm
